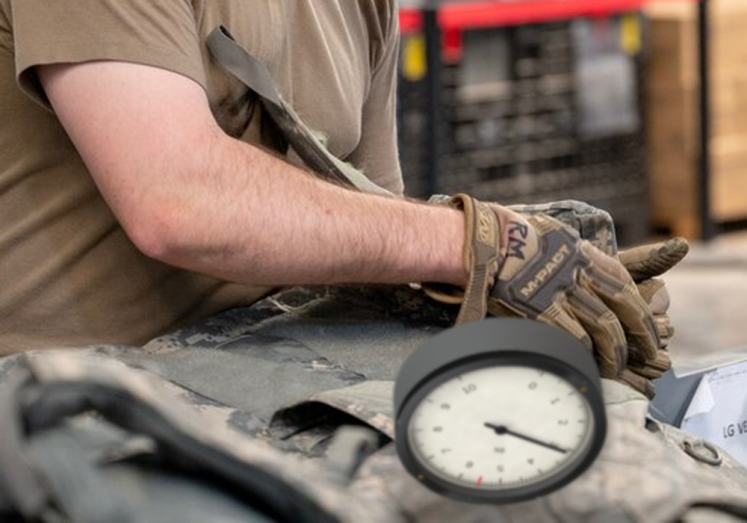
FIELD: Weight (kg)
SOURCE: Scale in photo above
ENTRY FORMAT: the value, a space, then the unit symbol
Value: 3 kg
